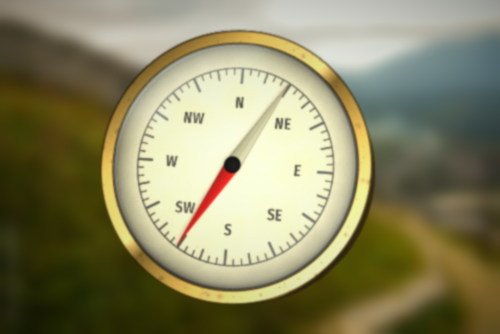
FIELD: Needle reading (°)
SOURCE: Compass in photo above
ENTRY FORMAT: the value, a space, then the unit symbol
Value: 210 °
